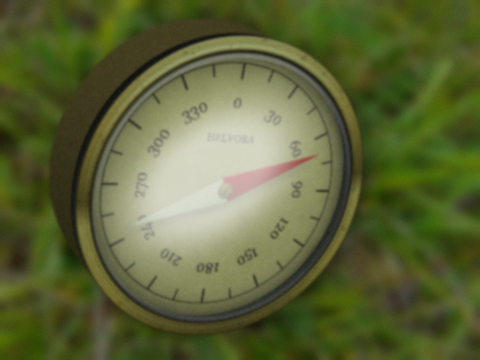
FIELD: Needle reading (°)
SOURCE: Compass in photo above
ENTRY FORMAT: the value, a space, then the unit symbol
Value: 67.5 °
